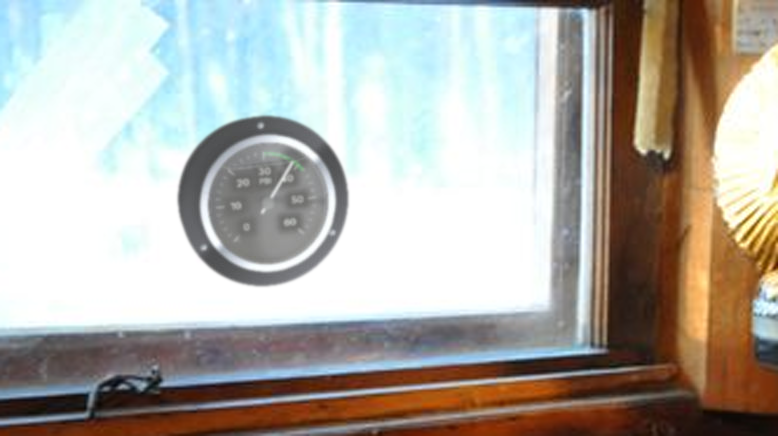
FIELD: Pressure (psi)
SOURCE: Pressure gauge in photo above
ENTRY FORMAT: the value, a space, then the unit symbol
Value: 38 psi
